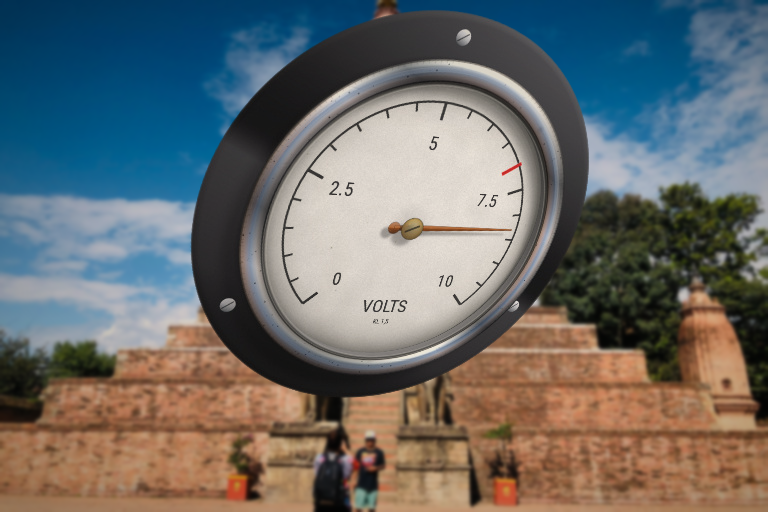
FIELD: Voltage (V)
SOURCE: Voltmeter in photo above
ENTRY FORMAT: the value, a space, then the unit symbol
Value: 8.25 V
